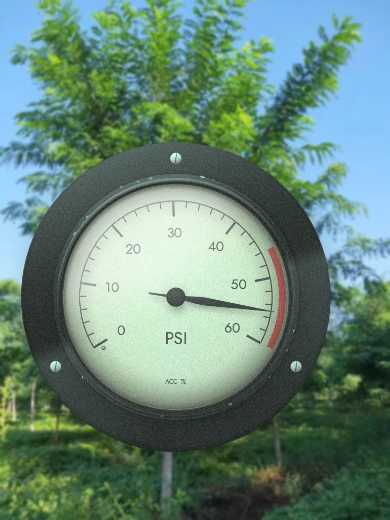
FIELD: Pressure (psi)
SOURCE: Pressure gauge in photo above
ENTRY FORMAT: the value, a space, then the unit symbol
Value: 55 psi
